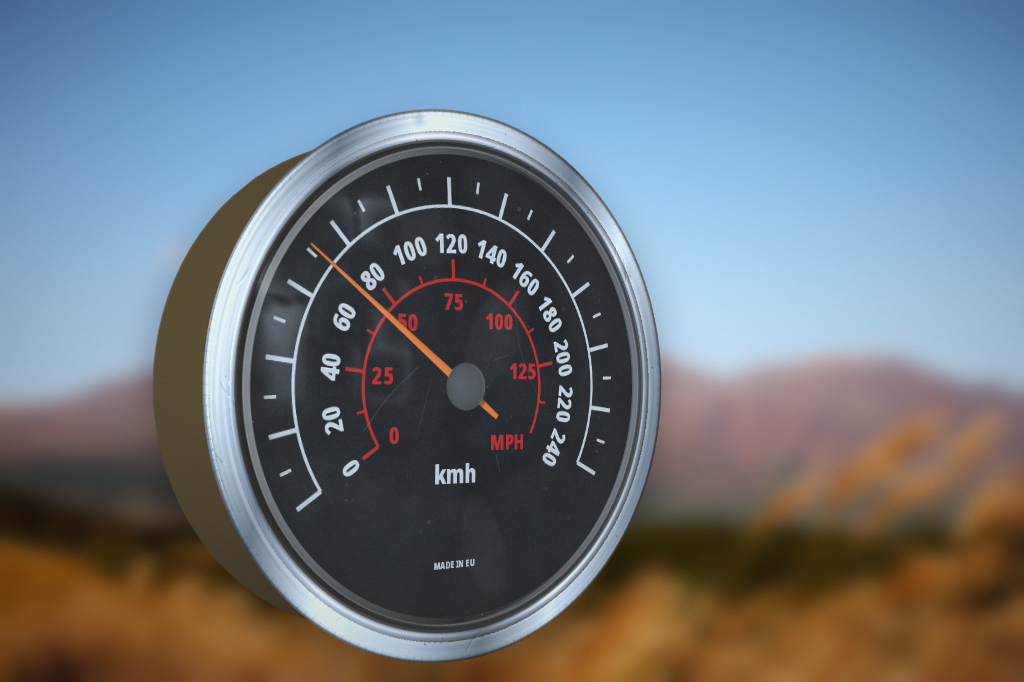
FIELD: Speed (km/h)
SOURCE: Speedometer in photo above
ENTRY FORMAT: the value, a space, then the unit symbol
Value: 70 km/h
